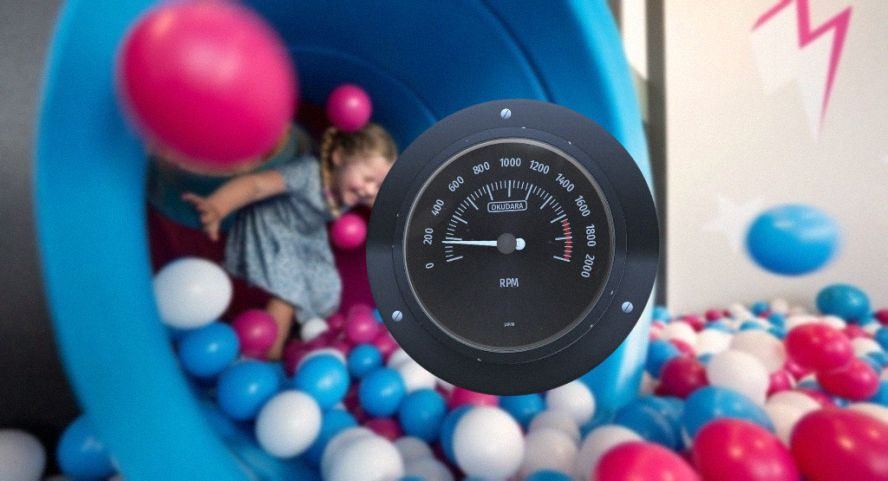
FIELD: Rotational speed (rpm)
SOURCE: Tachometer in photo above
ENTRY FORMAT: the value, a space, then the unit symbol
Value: 160 rpm
